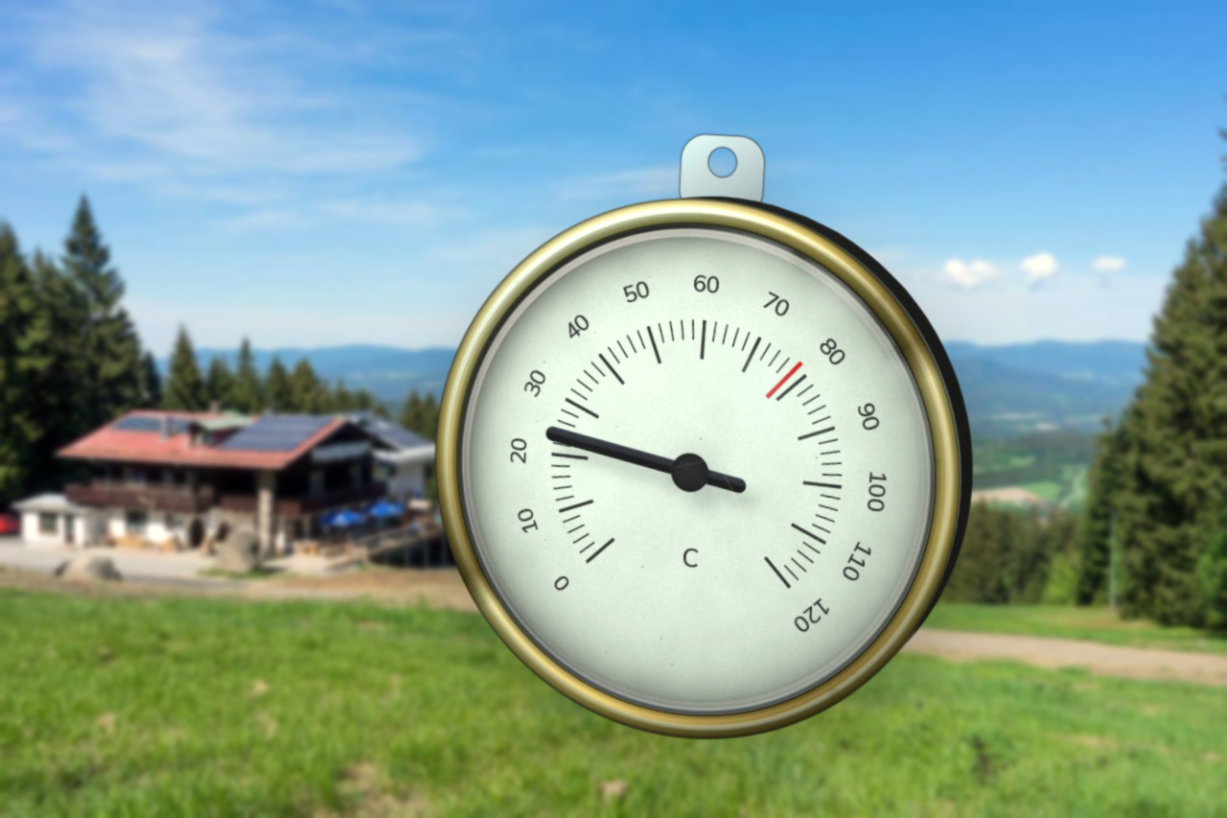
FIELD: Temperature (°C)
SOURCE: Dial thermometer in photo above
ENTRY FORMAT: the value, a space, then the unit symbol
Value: 24 °C
